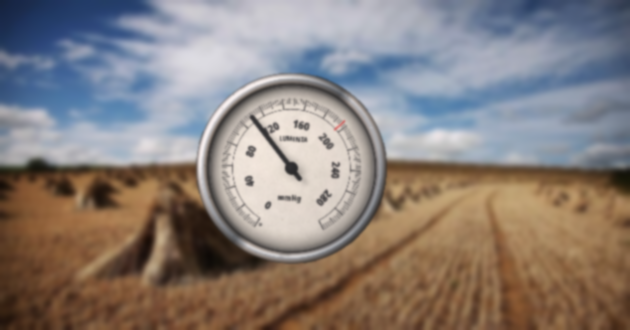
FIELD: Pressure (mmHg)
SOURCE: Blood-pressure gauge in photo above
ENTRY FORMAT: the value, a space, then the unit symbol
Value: 110 mmHg
